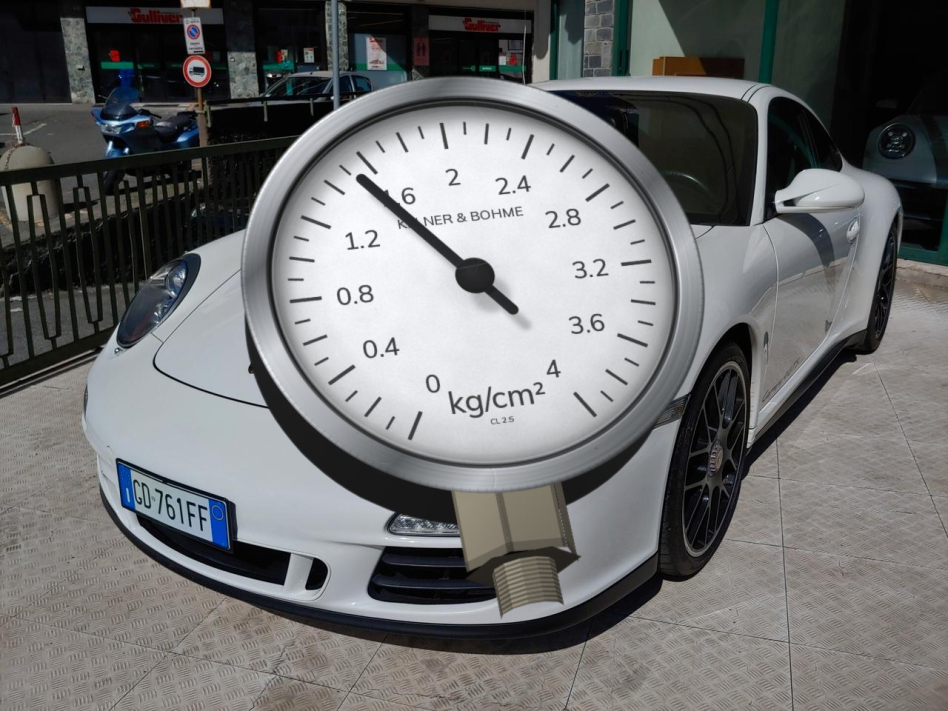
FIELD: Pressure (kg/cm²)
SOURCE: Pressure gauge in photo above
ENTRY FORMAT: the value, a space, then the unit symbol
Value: 1.5 kg/cm²
